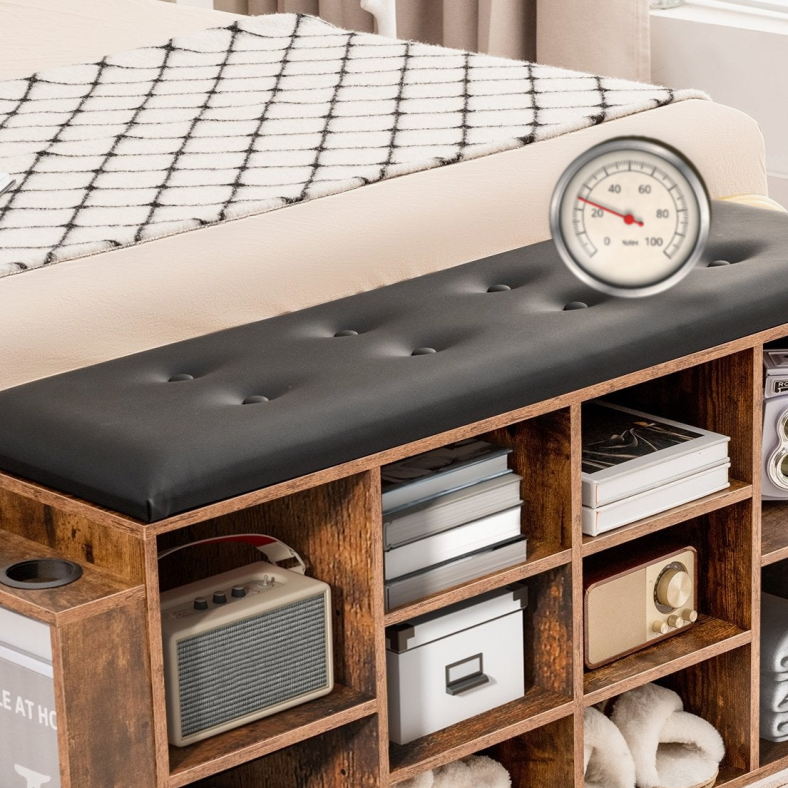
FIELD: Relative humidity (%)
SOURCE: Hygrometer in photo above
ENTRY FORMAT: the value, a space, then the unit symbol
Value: 25 %
